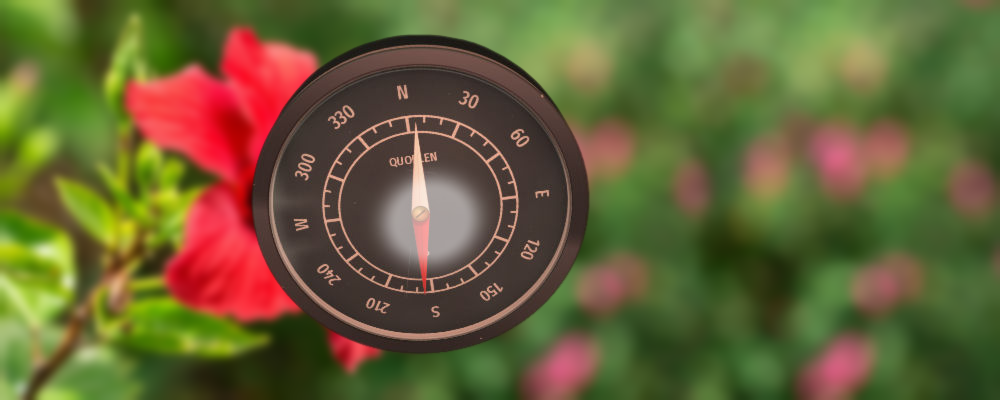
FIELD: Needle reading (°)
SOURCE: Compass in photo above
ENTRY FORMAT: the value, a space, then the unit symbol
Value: 185 °
